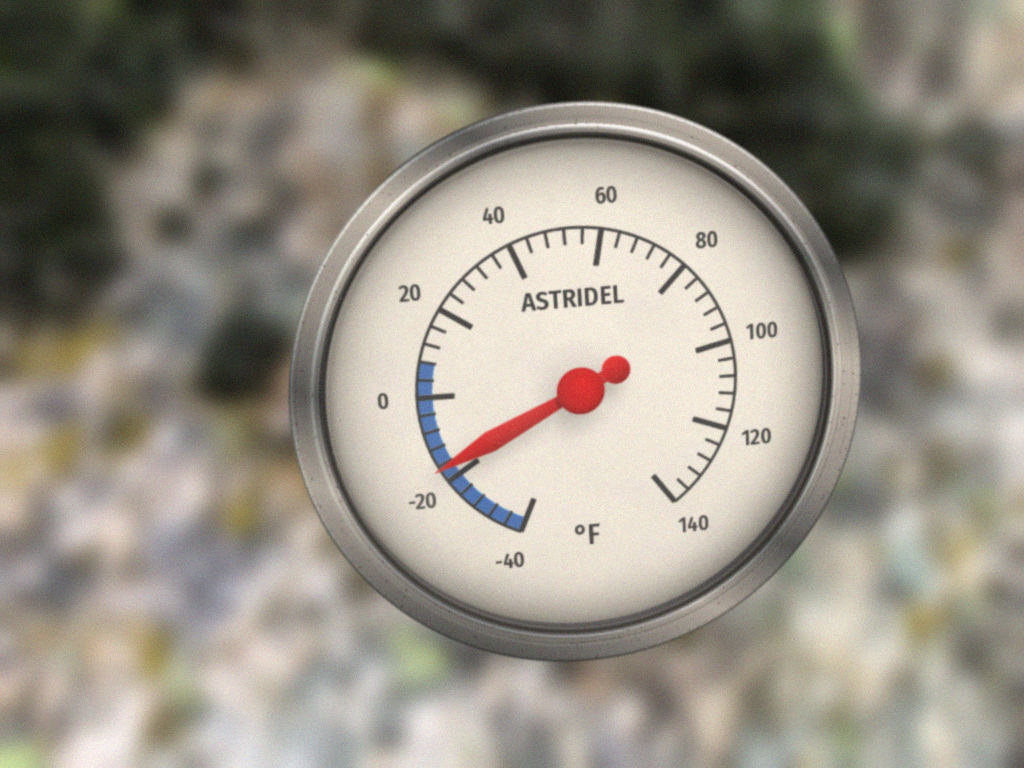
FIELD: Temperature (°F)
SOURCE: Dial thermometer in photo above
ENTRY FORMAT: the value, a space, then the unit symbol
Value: -16 °F
